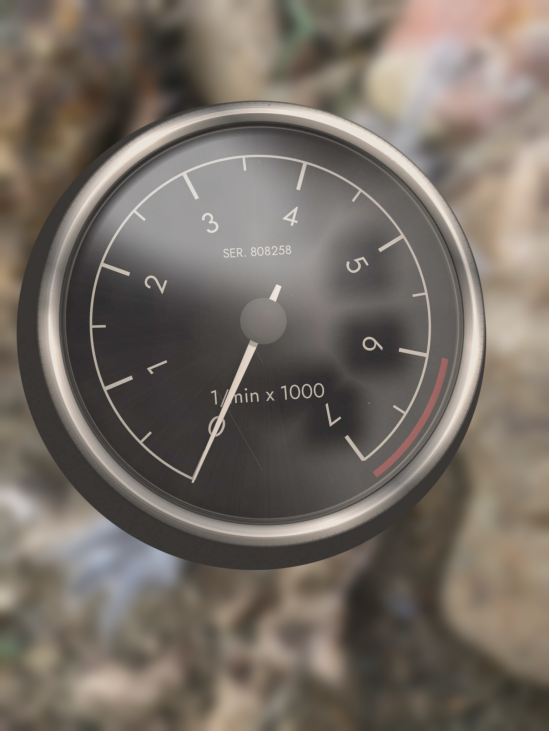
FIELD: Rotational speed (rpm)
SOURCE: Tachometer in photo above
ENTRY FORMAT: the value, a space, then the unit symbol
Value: 0 rpm
